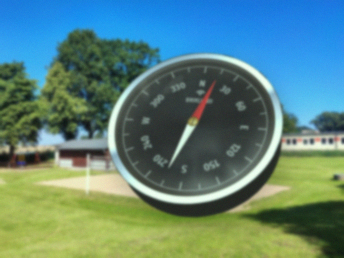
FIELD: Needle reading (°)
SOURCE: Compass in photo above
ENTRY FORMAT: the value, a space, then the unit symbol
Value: 15 °
